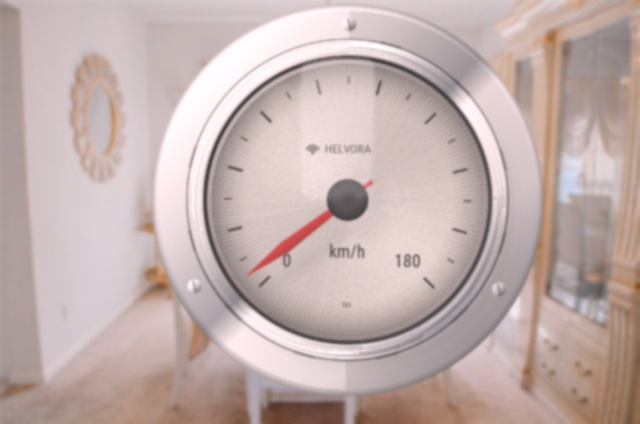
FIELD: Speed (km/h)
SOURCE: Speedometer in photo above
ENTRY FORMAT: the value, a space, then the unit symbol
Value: 5 km/h
